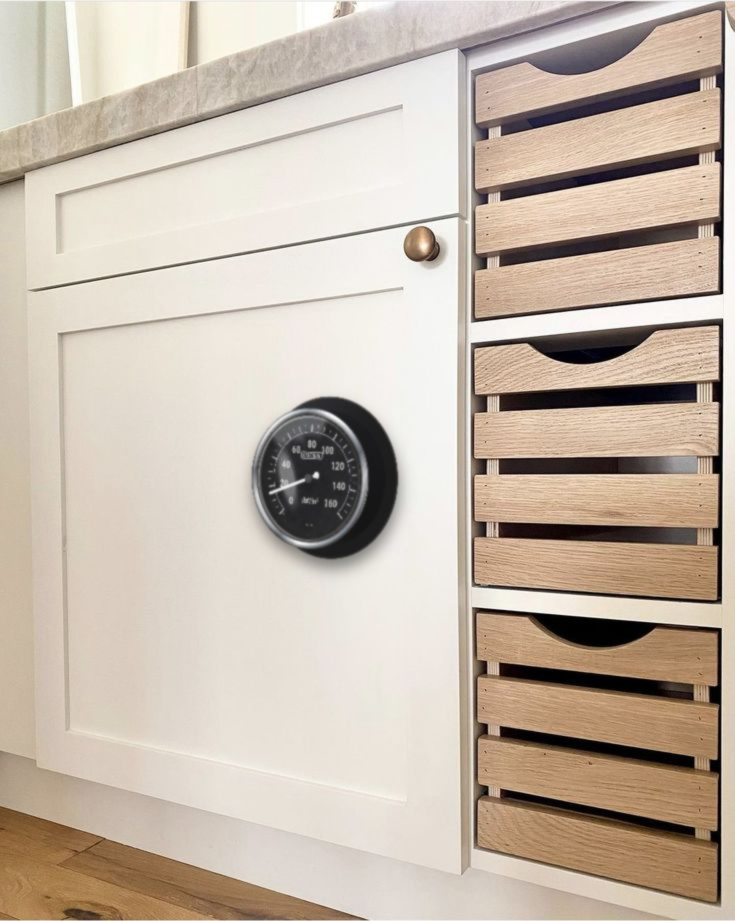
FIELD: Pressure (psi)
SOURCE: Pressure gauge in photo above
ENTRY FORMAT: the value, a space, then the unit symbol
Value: 15 psi
